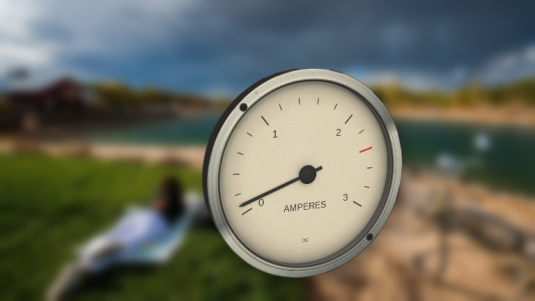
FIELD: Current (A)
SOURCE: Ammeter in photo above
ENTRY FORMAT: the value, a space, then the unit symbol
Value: 0.1 A
